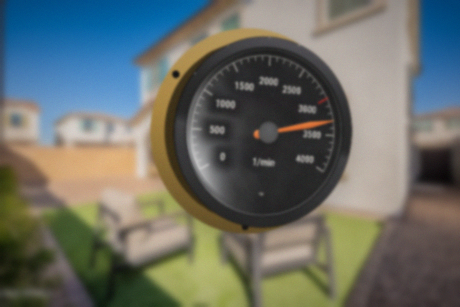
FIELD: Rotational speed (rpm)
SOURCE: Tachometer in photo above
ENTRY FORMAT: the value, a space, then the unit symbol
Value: 3300 rpm
